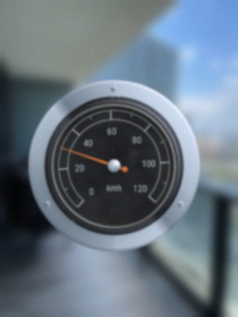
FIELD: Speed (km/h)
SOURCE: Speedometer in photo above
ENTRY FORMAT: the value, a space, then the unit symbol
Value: 30 km/h
